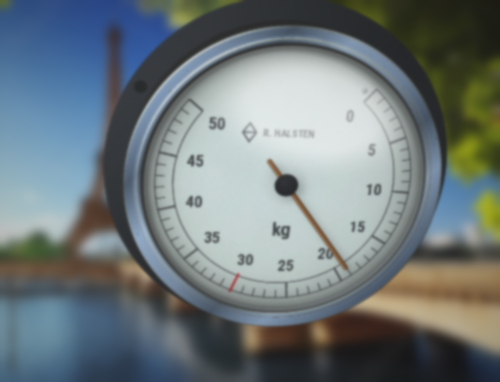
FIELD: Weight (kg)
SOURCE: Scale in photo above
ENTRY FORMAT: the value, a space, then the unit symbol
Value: 19 kg
